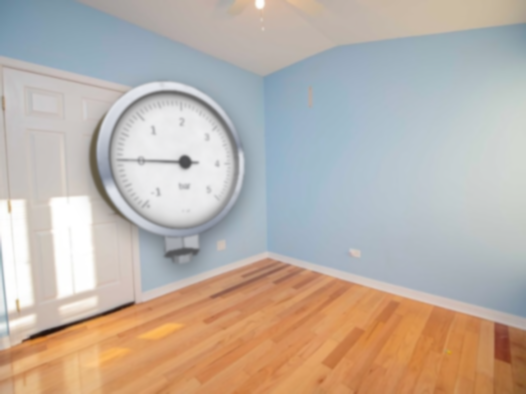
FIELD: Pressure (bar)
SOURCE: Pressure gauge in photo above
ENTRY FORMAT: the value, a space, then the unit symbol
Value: 0 bar
